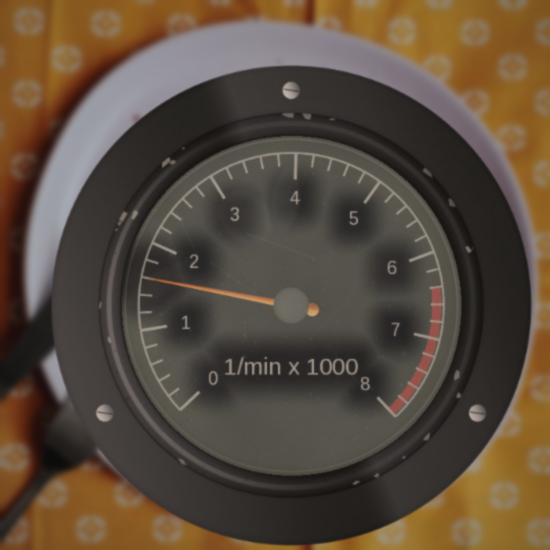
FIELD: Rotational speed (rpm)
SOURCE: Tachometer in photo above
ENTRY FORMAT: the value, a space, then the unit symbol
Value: 1600 rpm
